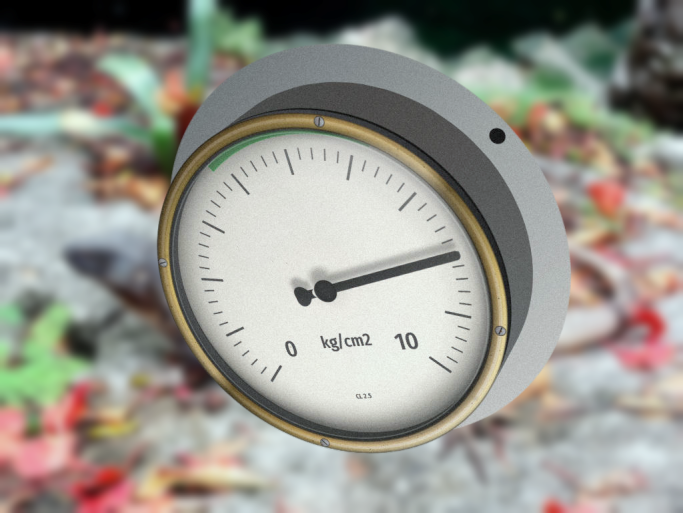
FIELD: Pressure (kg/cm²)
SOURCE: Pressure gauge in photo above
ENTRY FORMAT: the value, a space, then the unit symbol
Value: 8 kg/cm²
